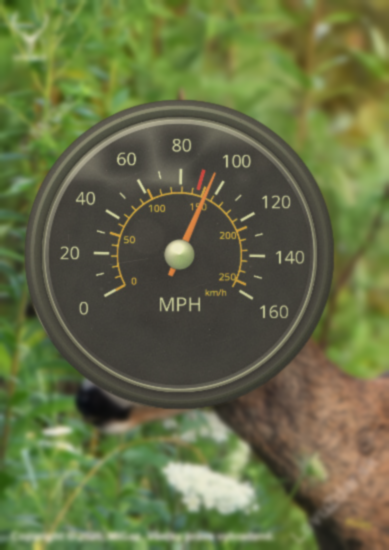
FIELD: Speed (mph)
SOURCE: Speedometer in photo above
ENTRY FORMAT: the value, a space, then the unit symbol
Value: 95 mph
